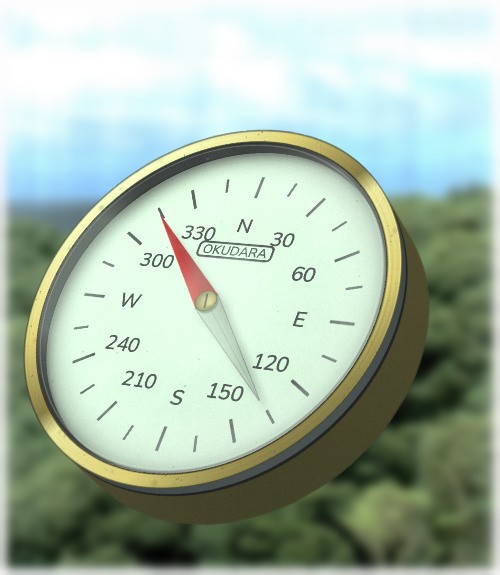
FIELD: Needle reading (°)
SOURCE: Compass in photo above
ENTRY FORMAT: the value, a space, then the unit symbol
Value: 315 °
